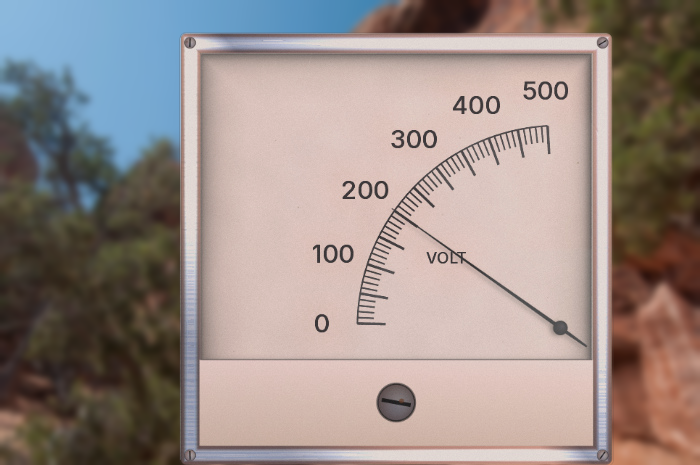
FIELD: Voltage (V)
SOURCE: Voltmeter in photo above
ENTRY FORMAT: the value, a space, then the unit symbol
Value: 200 V
